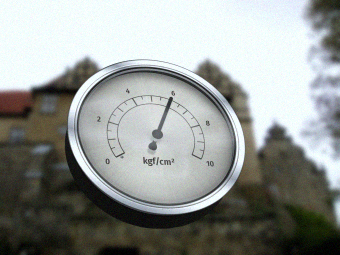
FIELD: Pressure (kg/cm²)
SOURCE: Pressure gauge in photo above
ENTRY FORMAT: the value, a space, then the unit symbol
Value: 6 kg/cm²
